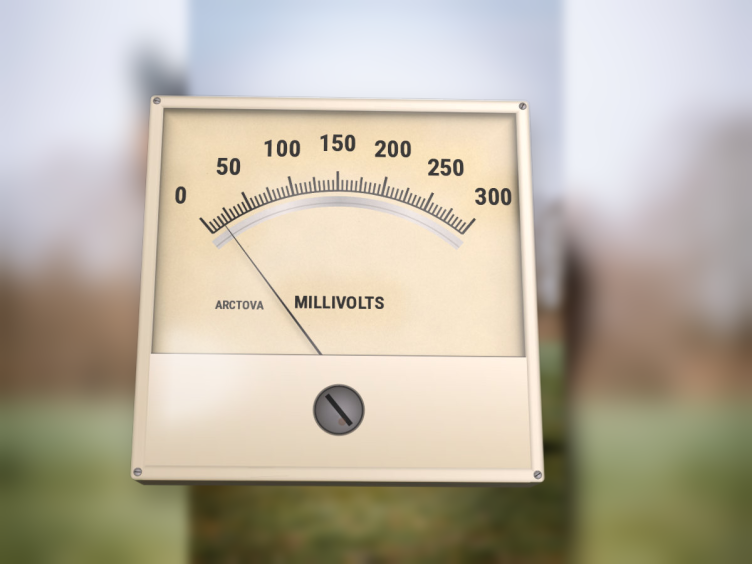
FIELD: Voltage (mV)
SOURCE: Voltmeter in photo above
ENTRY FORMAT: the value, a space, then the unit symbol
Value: 15 mV
